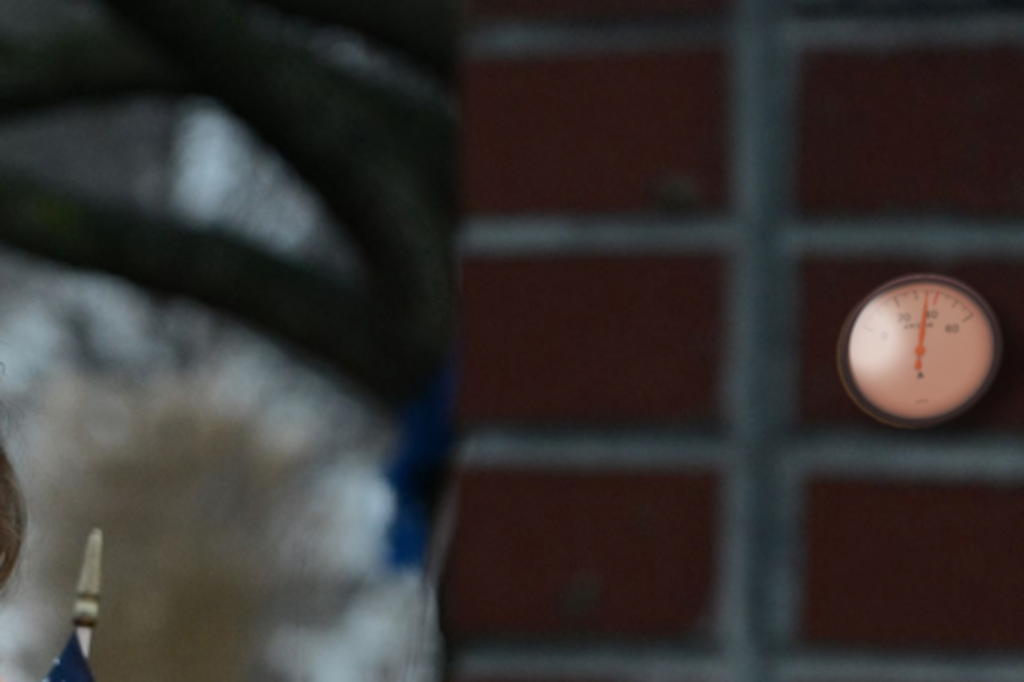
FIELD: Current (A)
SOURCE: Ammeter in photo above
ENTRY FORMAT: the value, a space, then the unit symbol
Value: 35 A
